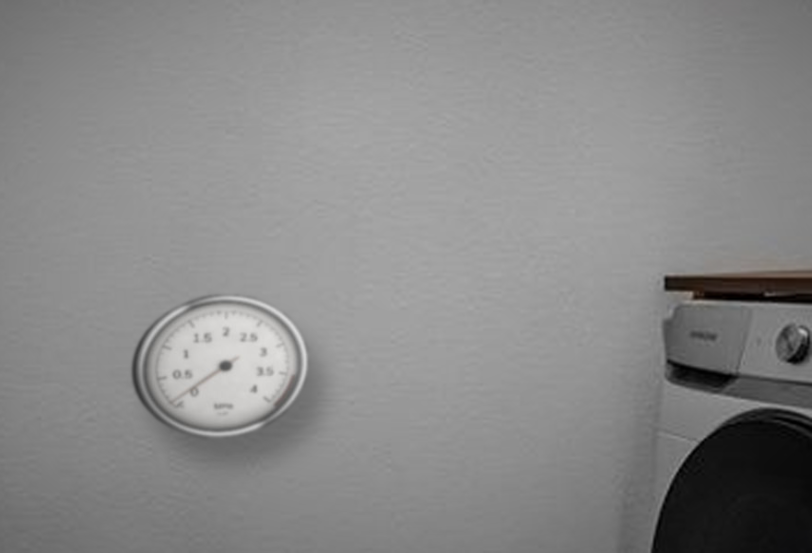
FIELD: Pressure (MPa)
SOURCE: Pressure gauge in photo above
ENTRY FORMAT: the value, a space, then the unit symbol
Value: 0.1 MPa
